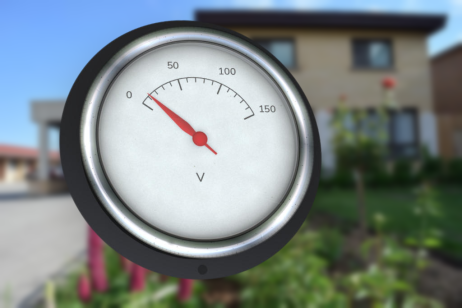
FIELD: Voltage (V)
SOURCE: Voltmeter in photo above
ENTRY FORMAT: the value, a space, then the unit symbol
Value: 10 V
